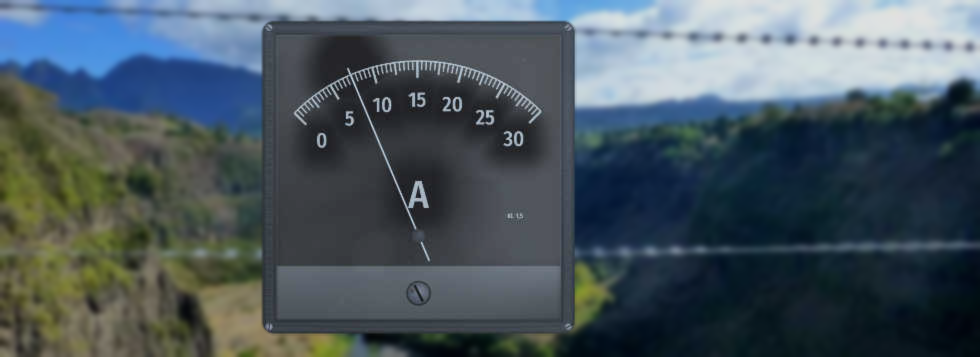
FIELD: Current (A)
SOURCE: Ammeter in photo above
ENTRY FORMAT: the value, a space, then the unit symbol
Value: 7.5 A
